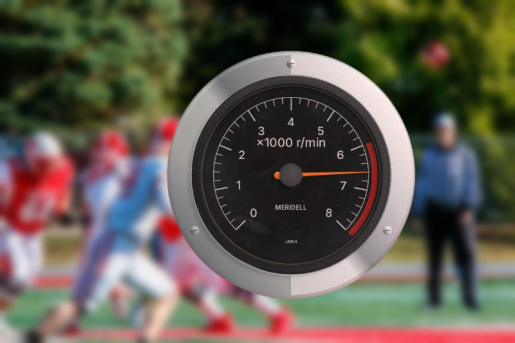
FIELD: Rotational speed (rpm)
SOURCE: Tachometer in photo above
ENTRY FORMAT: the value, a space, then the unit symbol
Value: 6600 rpm
